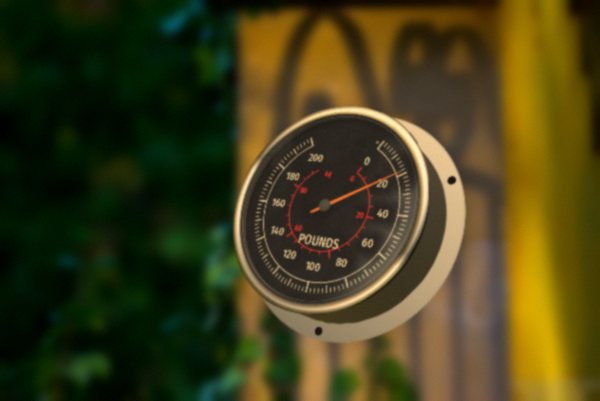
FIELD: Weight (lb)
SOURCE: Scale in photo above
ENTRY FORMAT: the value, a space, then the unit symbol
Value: 20 lb
